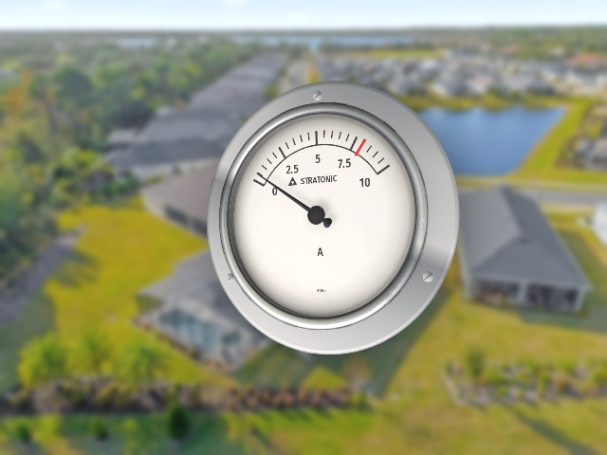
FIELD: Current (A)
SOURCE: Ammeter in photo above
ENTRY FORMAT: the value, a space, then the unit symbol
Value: 0.5 A
